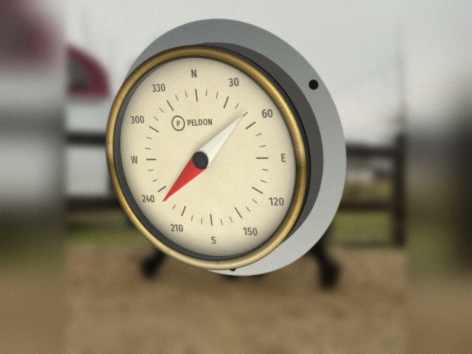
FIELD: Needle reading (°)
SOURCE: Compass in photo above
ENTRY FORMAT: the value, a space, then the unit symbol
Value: 230 °
